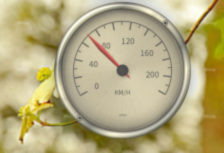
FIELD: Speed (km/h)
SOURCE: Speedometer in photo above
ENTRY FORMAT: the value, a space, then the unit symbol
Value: 70 km/h
